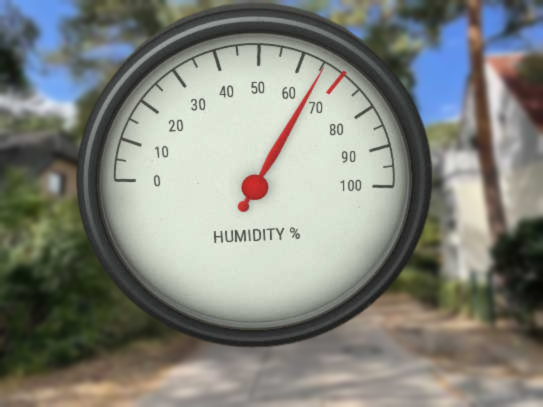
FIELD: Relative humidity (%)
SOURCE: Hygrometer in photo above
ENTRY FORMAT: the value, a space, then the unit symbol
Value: 65 %
